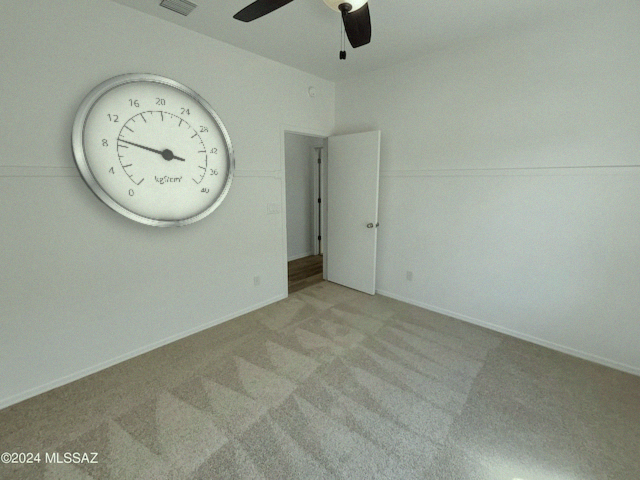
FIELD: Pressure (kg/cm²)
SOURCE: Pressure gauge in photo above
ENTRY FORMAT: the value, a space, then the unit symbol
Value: 9 kg/cm²
